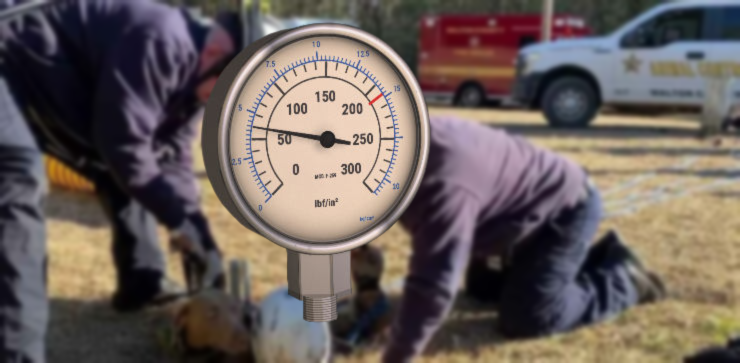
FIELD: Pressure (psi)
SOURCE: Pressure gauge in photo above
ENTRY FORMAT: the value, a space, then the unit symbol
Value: 60 psi
